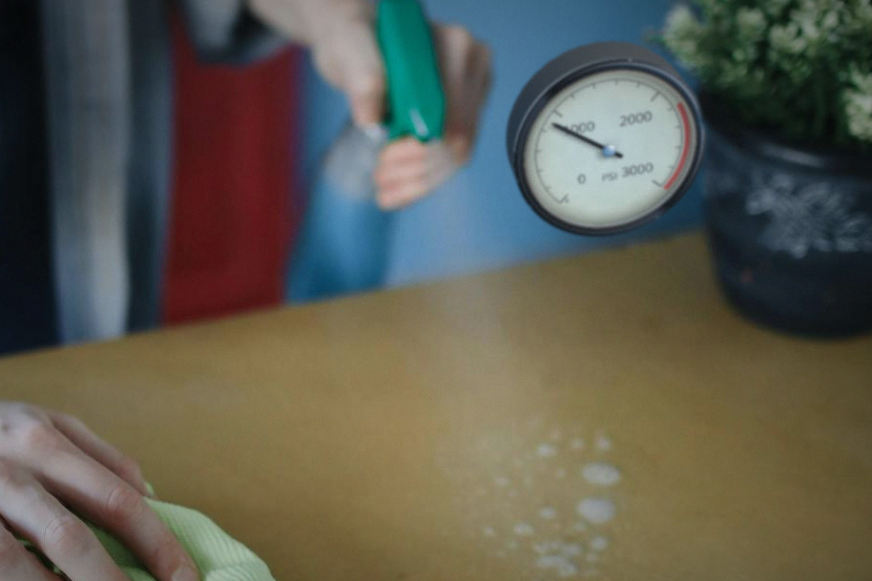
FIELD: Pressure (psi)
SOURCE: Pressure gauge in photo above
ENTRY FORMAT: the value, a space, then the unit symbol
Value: 900 psi
